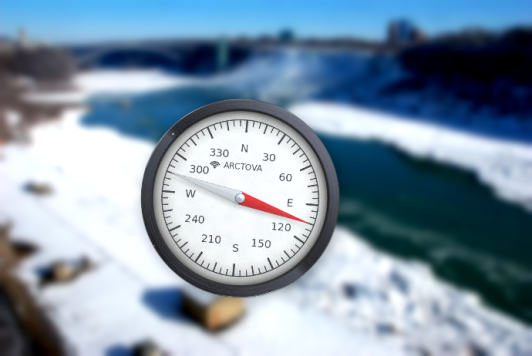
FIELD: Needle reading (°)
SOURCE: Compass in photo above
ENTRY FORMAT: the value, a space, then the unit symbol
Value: 105 °
